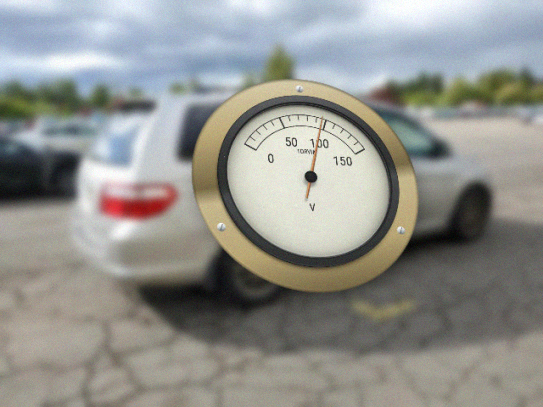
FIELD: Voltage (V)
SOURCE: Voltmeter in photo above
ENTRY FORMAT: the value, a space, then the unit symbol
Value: 95 V
